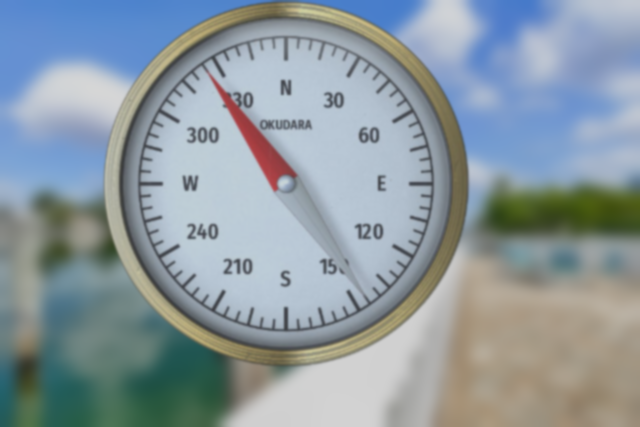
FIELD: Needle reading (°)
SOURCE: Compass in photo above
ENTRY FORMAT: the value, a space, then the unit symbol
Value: 325 °
